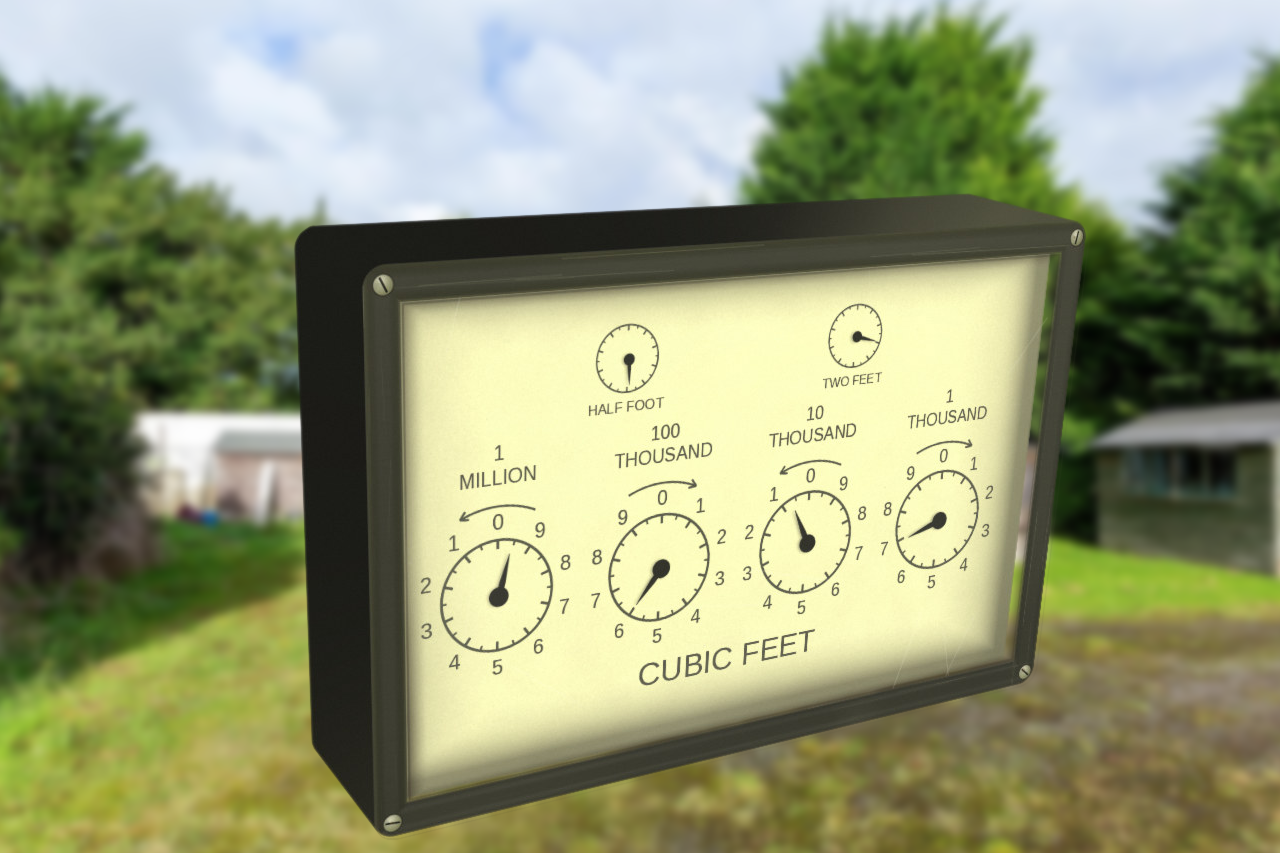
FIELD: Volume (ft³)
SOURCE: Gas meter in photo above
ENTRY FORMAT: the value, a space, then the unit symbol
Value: 960700 ft³
